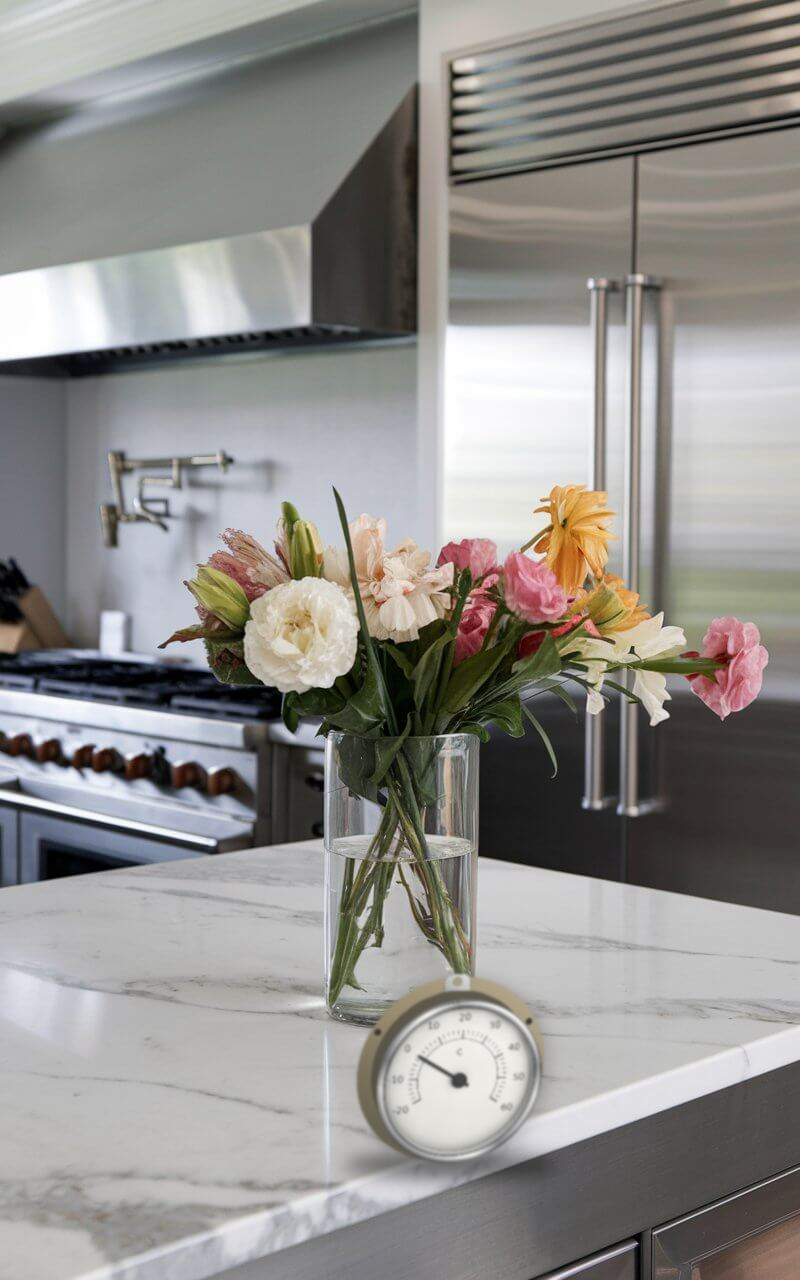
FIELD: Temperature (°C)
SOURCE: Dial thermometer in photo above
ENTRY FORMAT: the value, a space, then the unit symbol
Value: 0 °C
